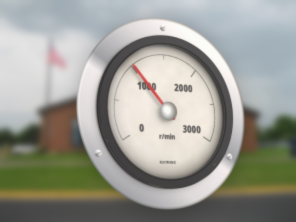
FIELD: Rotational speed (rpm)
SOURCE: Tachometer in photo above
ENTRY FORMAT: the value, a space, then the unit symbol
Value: 1000 rpm
